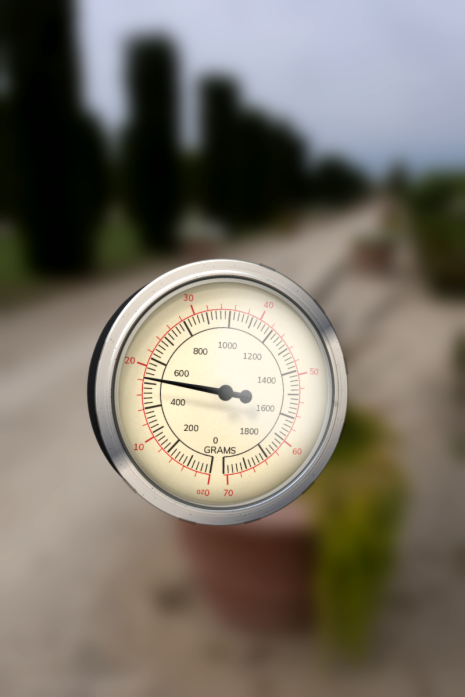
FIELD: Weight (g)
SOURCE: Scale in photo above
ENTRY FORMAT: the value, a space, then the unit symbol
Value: 520 g
